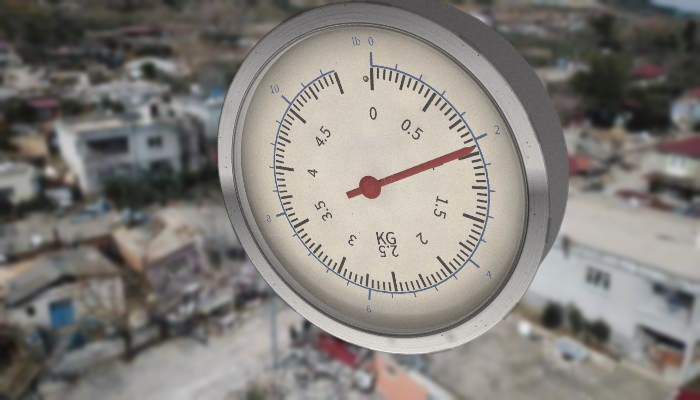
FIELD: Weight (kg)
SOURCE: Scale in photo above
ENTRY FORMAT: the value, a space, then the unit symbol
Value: 0.95 kg
